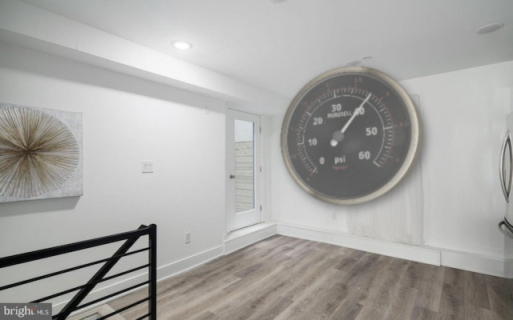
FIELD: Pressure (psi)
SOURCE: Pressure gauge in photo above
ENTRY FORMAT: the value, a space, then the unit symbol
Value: 40 psi
